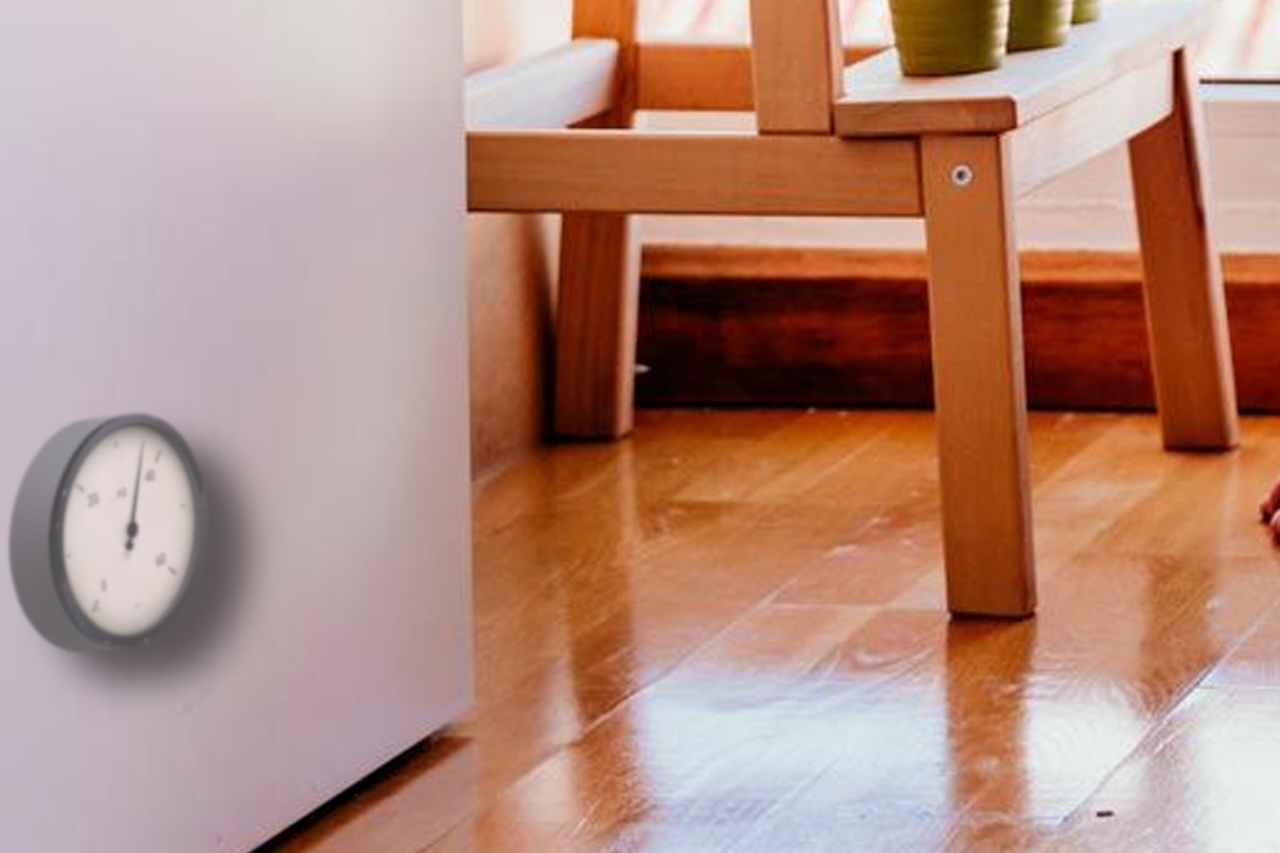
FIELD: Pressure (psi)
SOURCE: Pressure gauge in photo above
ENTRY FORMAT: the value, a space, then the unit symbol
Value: 35 psi
